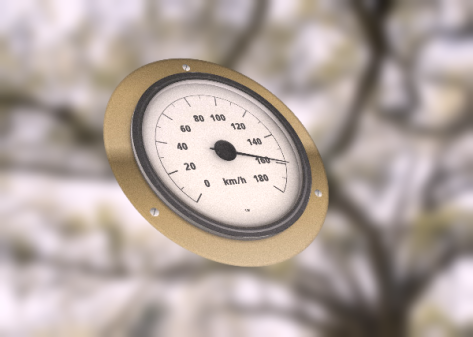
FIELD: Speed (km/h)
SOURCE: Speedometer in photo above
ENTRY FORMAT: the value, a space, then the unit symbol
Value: 160 km/h
